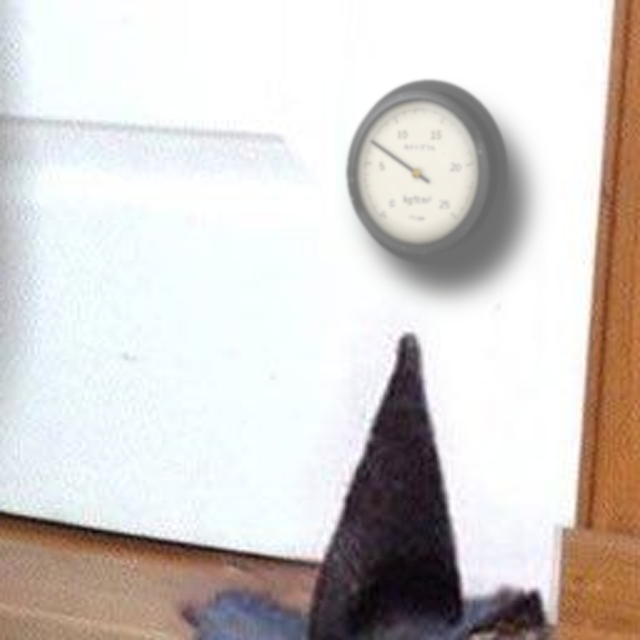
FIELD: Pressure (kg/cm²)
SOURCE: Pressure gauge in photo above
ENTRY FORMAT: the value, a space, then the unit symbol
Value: 7 kg/cm²
